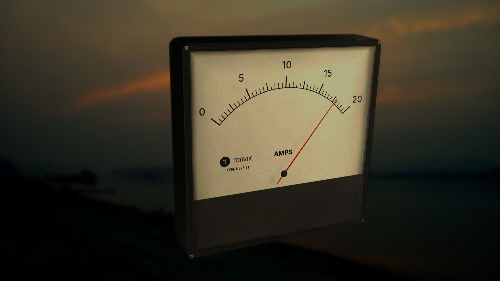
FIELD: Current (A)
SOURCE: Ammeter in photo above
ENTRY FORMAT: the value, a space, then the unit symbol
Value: 17.5 A
